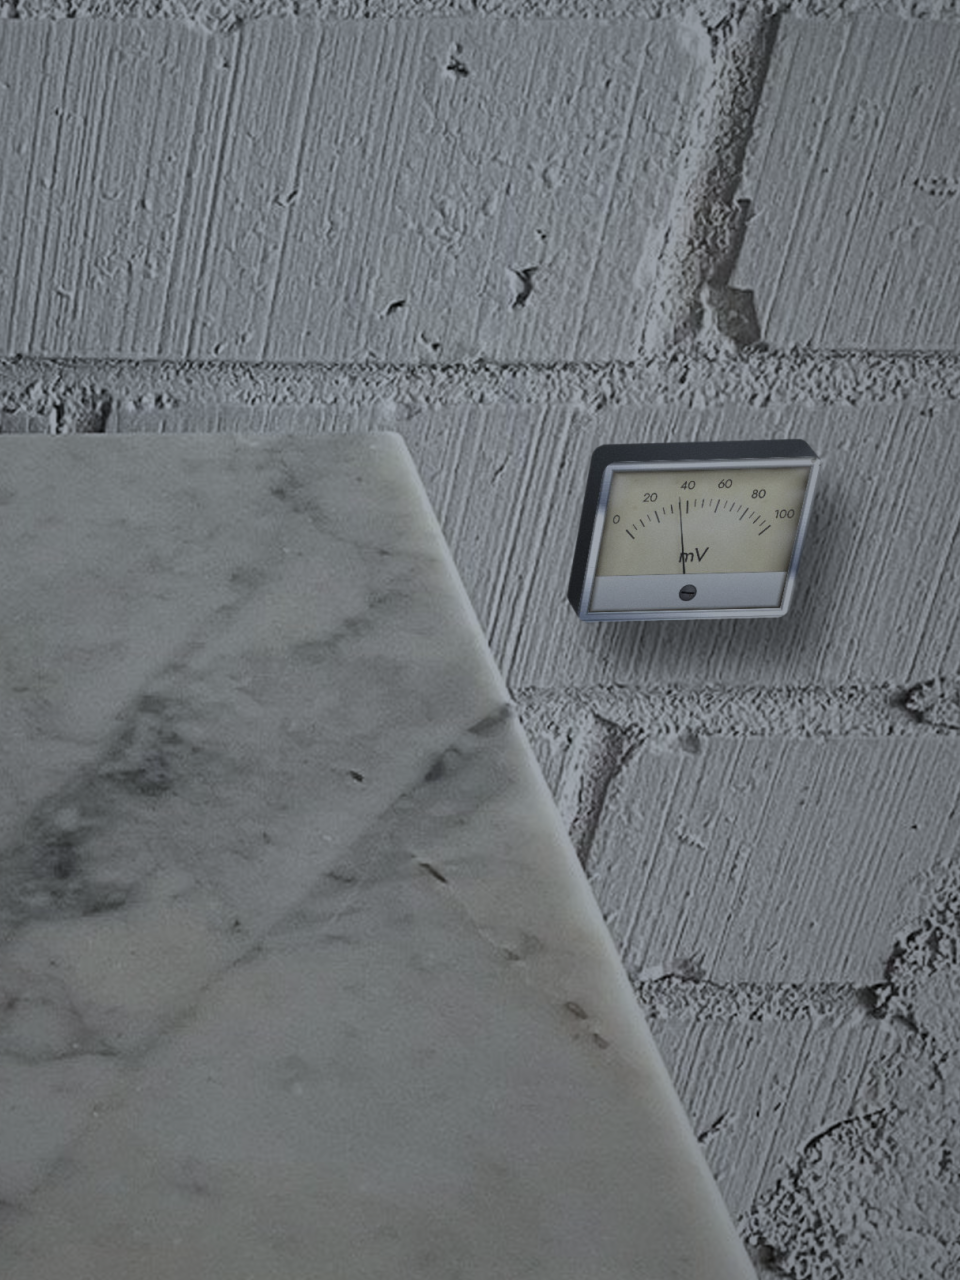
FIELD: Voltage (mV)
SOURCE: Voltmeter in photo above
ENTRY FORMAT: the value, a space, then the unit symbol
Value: 35 mV
